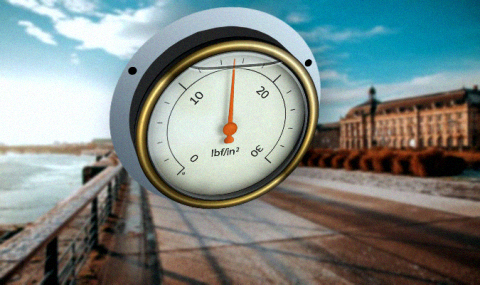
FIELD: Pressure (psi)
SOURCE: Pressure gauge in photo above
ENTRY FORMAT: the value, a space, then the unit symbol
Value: 15 psi
